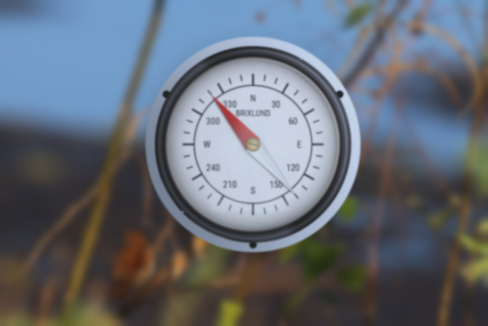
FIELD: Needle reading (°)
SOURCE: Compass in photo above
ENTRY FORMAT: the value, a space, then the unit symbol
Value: 320 °
